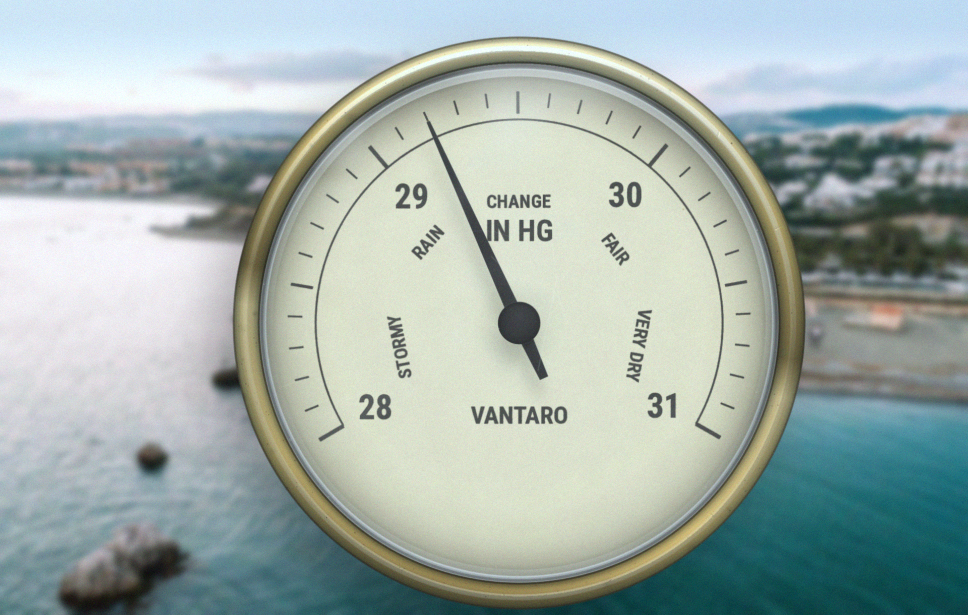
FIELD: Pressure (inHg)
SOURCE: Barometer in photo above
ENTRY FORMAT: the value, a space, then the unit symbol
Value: 29.2 inHg
